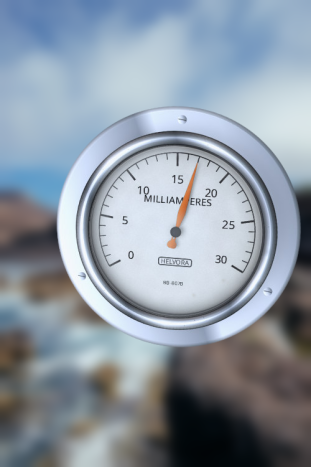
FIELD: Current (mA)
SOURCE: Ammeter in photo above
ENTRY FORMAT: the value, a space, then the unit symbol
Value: 17 mA
